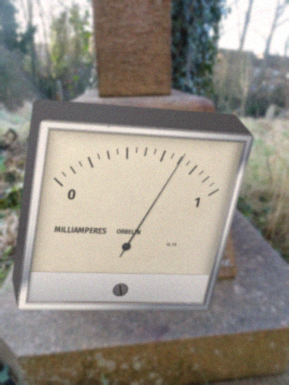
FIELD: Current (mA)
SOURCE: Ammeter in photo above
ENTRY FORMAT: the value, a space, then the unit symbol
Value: 0.7 mA
